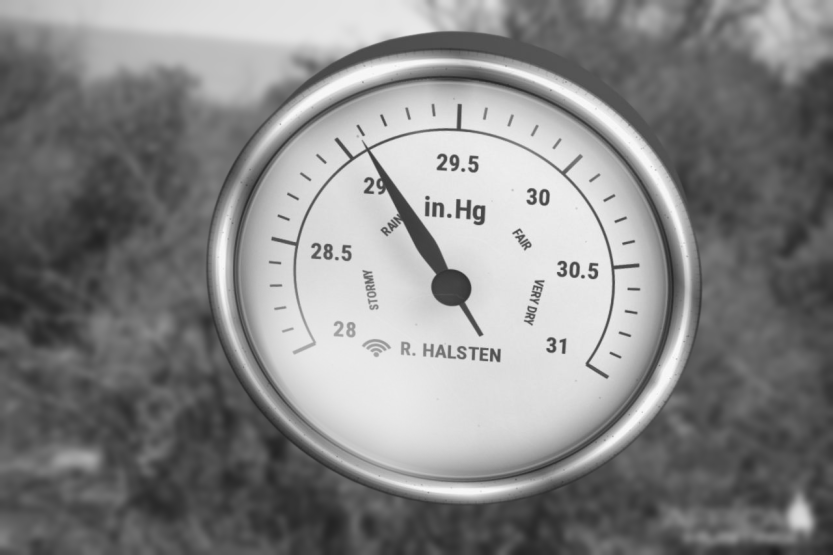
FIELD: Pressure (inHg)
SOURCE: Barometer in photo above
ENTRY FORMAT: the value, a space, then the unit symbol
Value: 29.1 inHg
